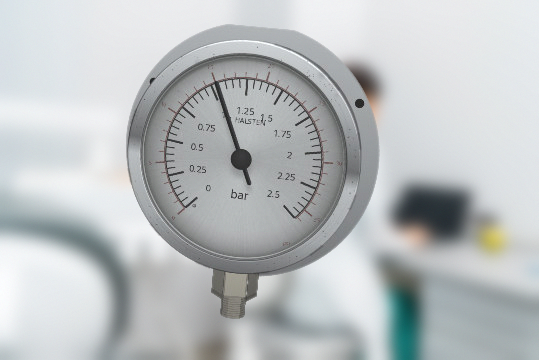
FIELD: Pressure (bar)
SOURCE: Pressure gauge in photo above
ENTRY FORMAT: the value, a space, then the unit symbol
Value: 1.05 bar
